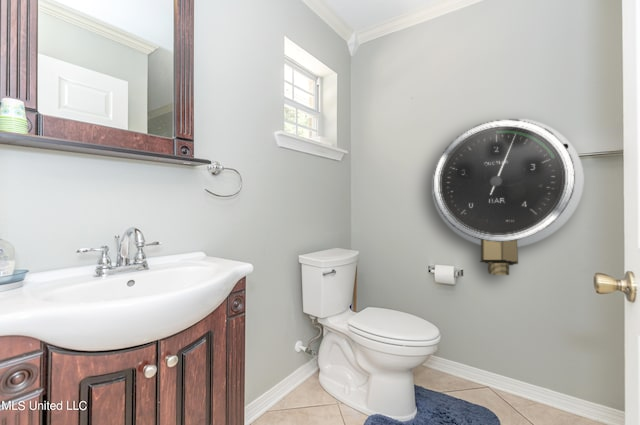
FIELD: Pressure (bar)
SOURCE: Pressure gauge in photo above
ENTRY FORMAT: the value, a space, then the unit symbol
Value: 2.3 bar
